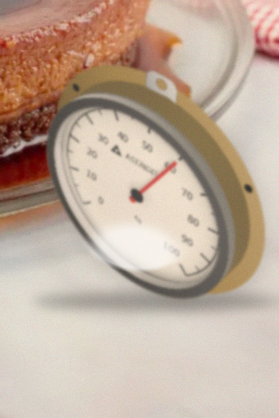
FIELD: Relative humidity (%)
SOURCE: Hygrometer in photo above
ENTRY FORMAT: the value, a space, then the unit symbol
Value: 60 %
